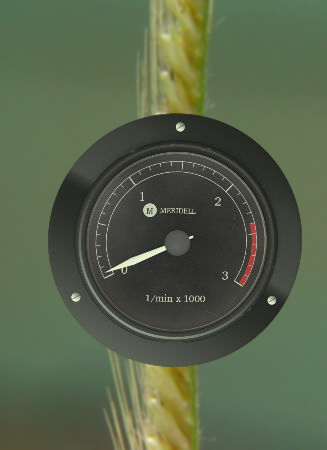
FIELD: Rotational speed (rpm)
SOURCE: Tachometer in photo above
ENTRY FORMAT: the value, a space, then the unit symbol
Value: 50 rpm
